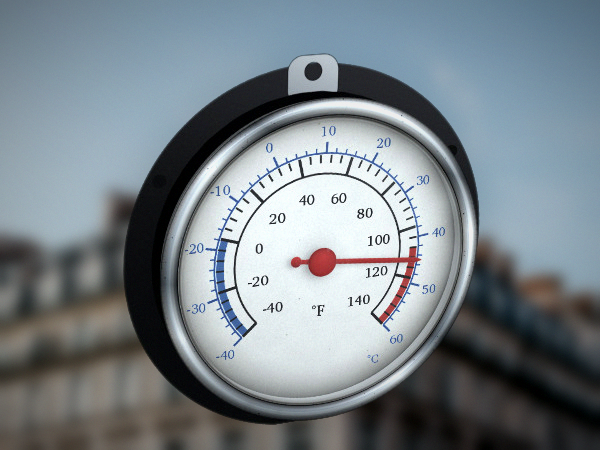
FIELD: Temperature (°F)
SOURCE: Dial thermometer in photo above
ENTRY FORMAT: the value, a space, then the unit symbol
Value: 112 °F
